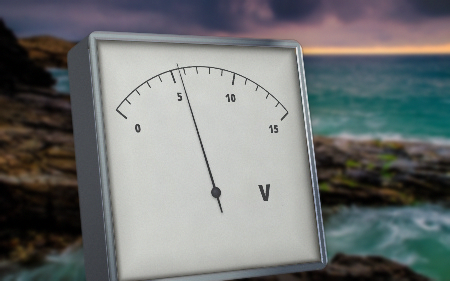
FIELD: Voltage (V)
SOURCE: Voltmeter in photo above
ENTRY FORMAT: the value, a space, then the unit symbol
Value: 5.5 V
